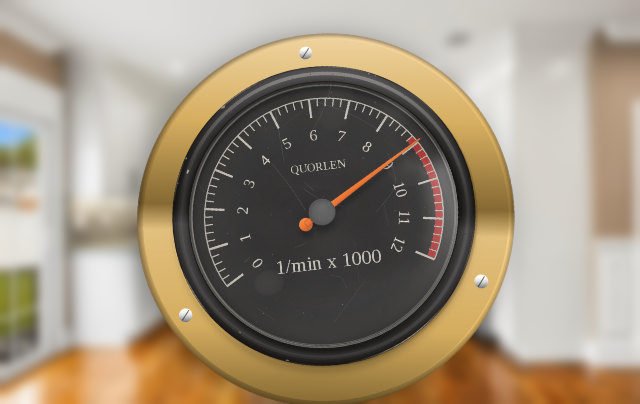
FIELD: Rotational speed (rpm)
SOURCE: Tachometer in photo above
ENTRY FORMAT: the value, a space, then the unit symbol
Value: 9000 rpm
